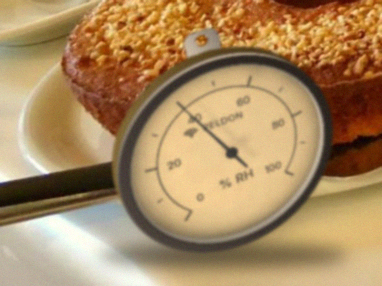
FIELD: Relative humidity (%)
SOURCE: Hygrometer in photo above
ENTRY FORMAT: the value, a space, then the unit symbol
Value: 40 %
